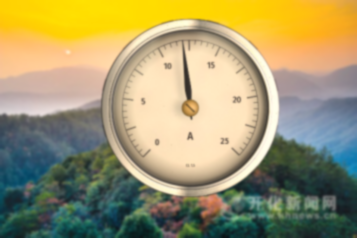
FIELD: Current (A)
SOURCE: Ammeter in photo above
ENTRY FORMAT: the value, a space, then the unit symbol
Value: 12 A
